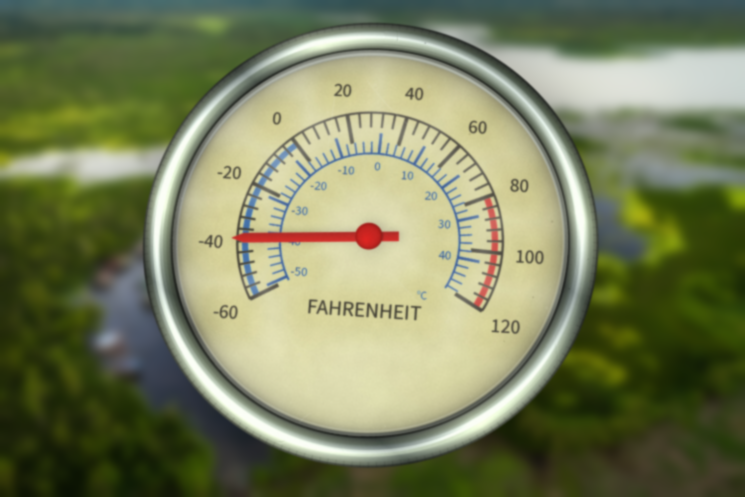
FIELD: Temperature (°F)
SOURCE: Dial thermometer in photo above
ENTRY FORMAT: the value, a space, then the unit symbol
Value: -40 °F
